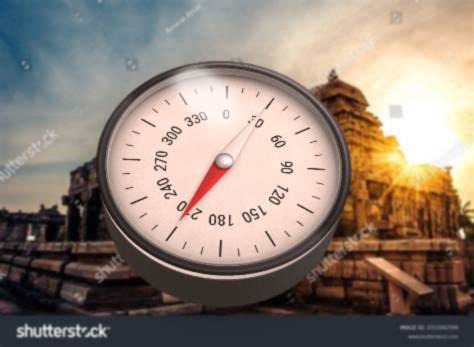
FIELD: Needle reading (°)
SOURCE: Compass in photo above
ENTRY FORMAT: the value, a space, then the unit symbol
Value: 210 °
